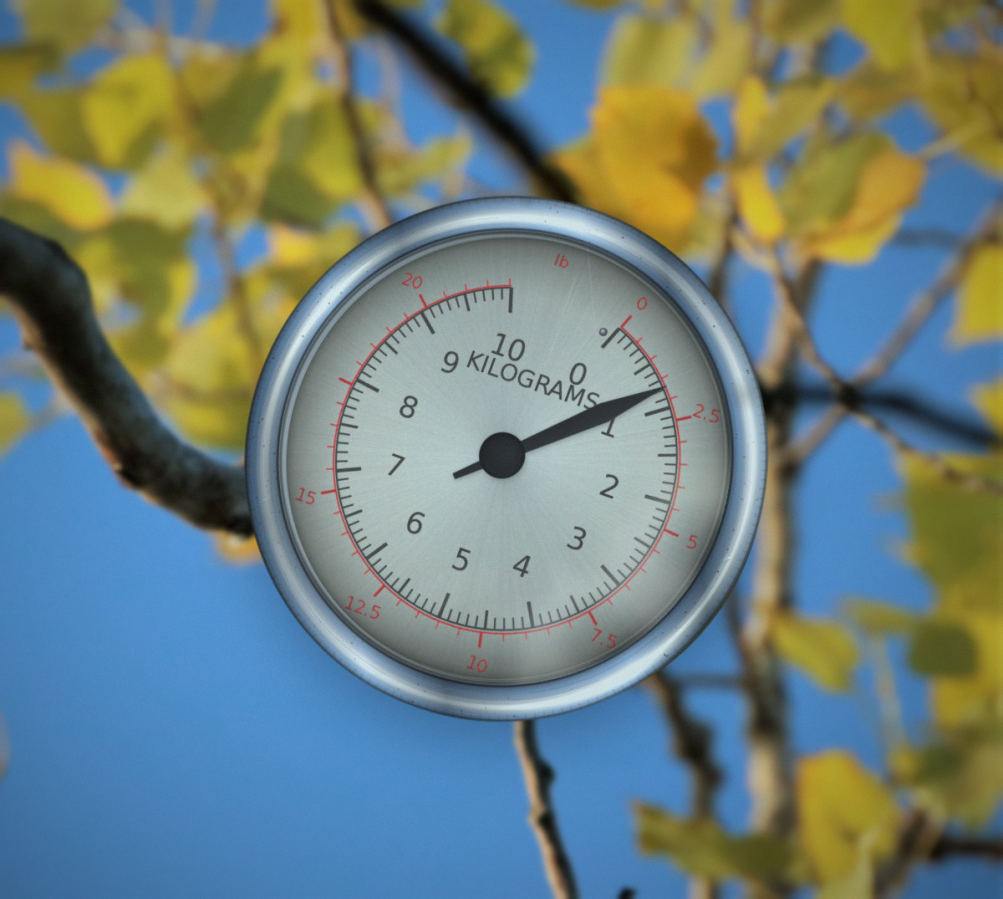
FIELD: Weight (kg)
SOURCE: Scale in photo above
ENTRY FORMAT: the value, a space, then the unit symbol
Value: 0.8 kg
